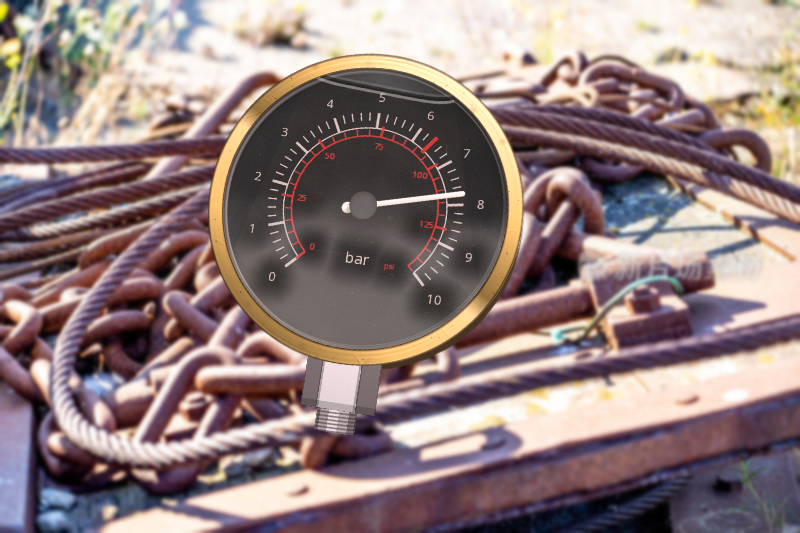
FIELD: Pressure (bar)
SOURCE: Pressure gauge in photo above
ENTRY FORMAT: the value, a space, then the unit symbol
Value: 7.8 bar
